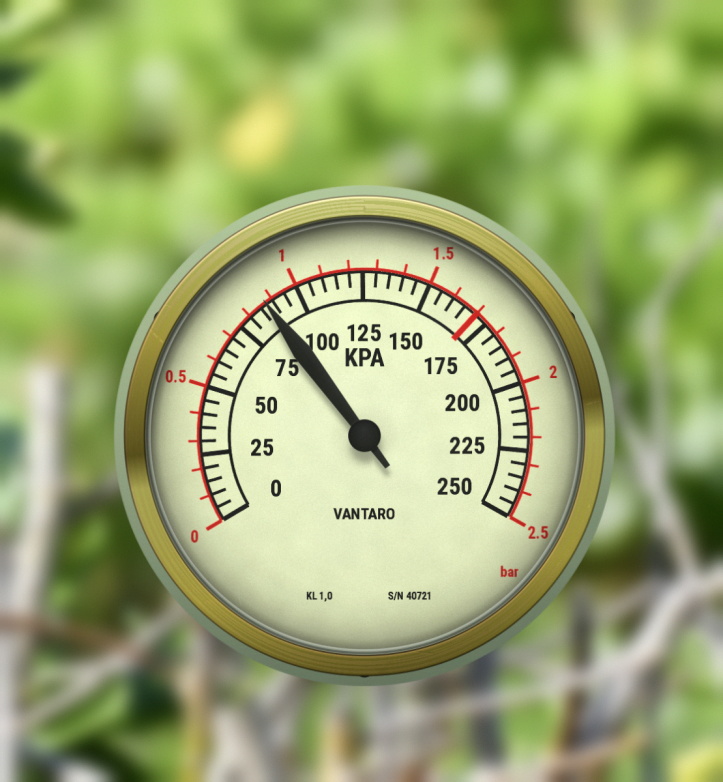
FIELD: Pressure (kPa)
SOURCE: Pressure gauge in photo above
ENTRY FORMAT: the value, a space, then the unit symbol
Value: 87.5 kPa
